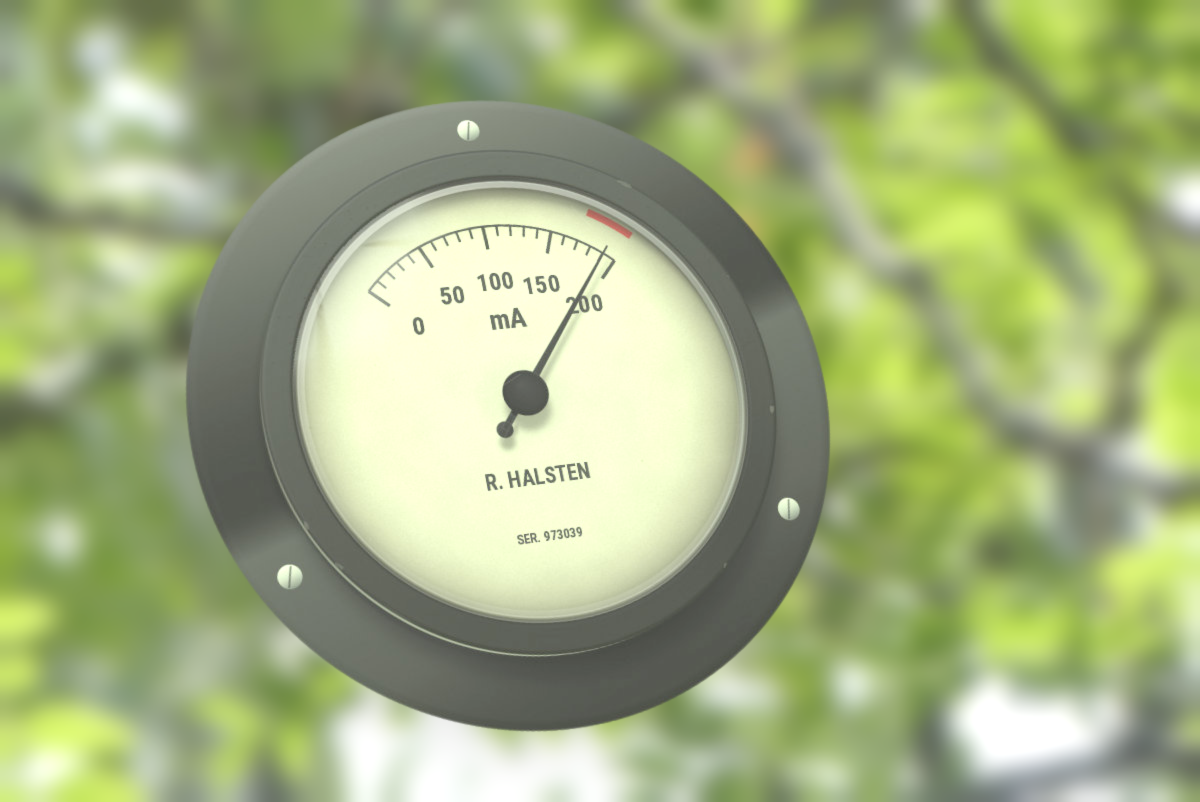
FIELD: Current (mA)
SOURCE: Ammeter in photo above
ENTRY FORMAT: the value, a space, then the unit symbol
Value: 190 mA
